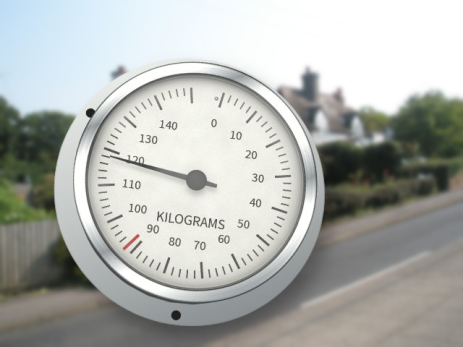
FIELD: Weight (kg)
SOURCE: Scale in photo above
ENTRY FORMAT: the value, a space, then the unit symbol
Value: 118 kg
